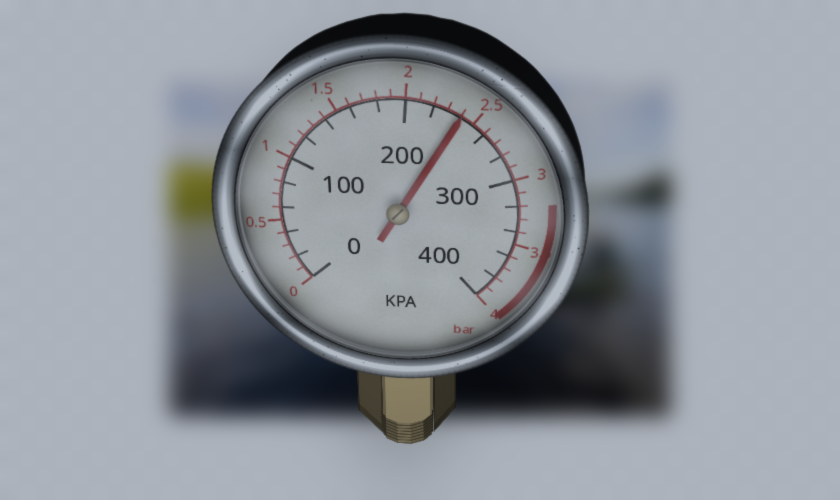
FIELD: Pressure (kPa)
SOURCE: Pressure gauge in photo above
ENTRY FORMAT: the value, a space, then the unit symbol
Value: 240 kPa
